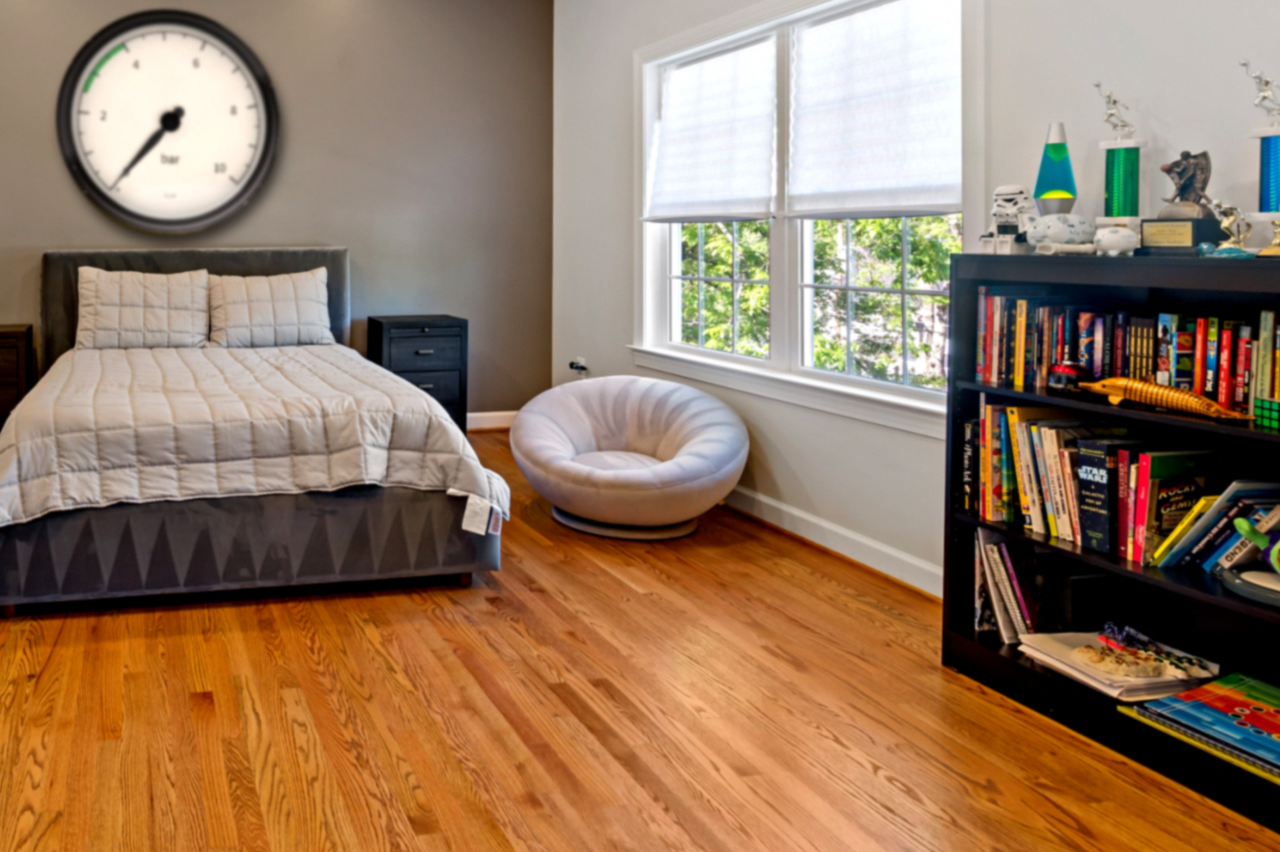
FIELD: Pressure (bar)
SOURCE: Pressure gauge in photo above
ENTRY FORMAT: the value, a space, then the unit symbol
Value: 0 bar
